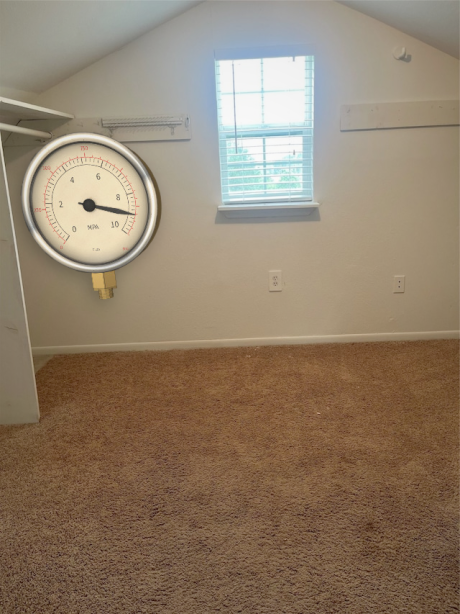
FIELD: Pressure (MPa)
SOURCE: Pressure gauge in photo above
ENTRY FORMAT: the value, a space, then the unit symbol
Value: 9 MPa
